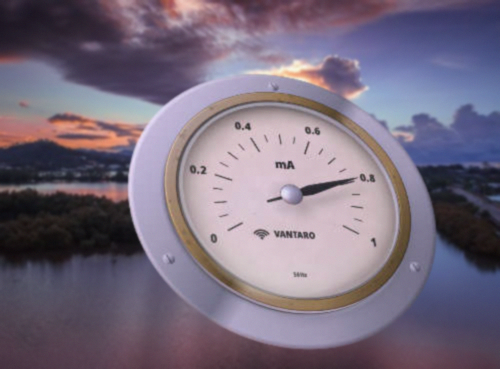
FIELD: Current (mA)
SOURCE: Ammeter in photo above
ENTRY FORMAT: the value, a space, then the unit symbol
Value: 0.8 mA
